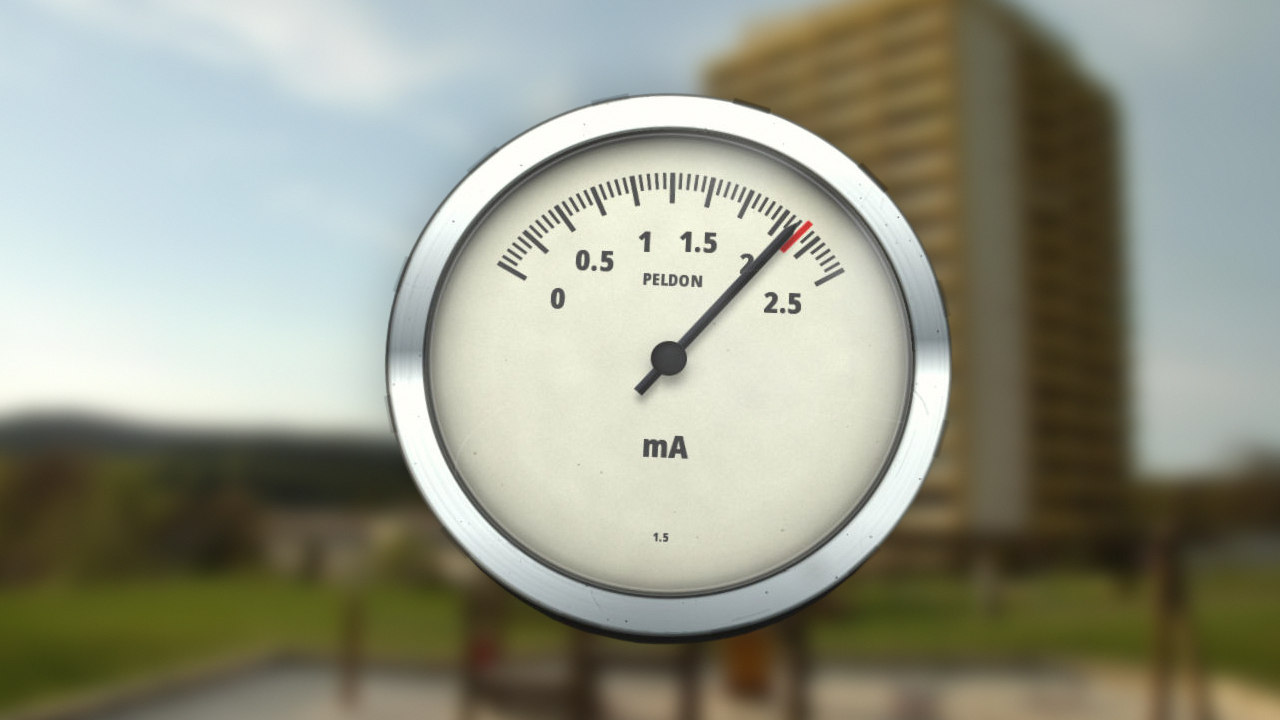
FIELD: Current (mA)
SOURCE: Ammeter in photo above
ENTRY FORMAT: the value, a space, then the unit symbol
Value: 2.1 mA
